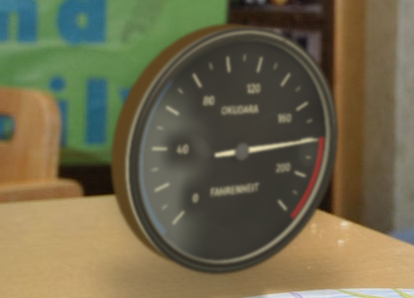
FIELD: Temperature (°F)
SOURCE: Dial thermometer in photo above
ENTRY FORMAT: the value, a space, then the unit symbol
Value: 180 °F
